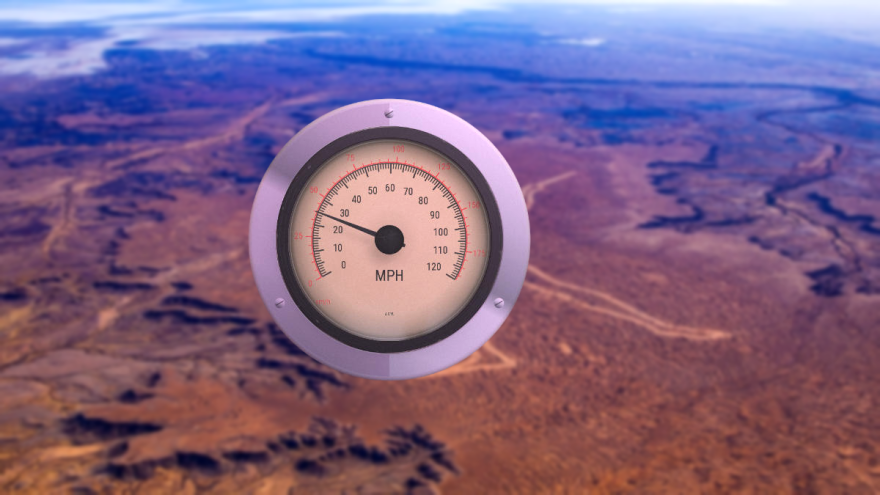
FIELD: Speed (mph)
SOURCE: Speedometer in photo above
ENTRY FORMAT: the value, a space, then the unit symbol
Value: 25 mph
